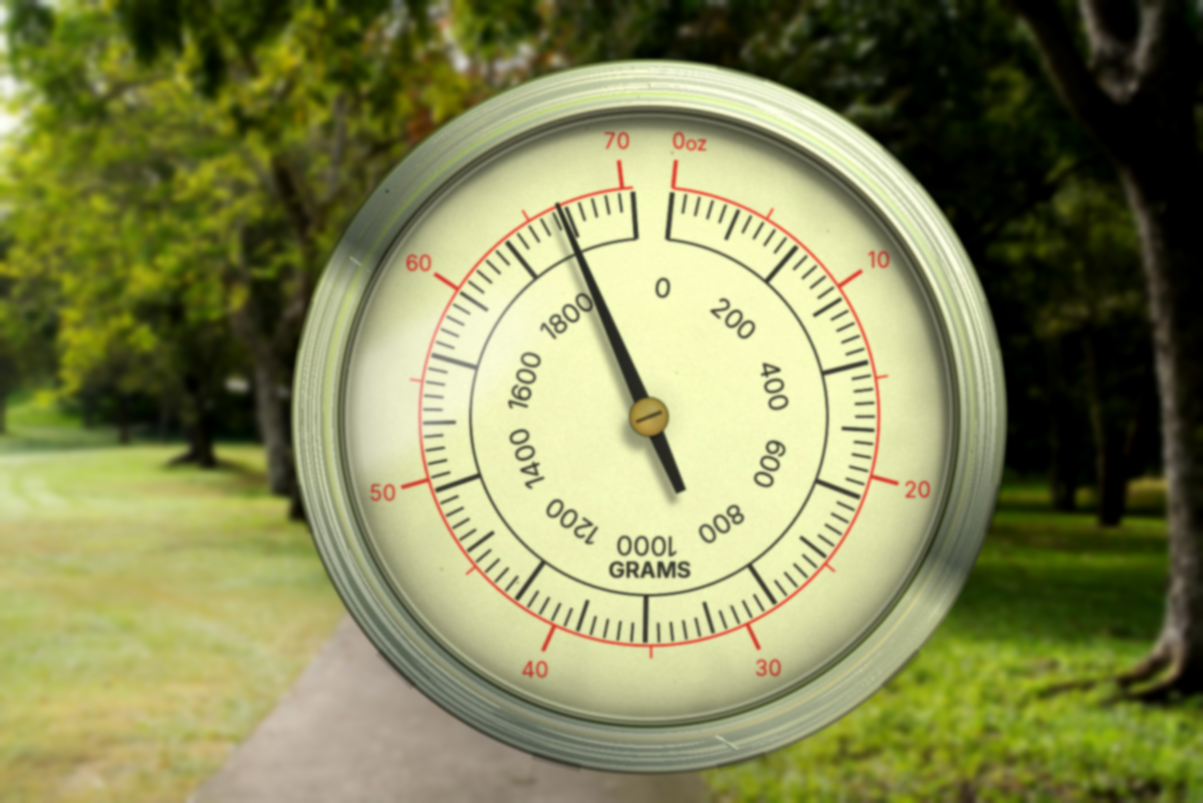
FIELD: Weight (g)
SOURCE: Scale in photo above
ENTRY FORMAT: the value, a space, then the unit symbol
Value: 1890 g
